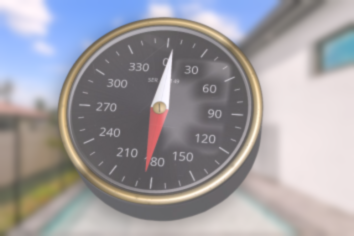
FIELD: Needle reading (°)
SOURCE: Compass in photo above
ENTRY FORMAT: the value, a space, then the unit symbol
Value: 185 °
